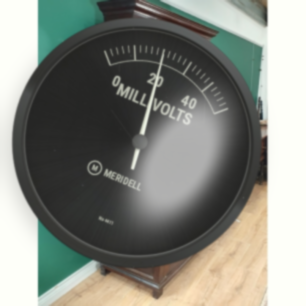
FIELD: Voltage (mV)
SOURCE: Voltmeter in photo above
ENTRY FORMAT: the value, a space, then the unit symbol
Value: 20 mV
